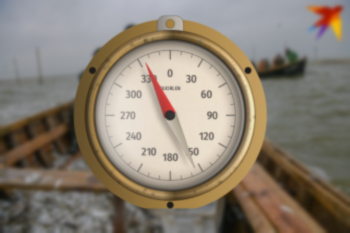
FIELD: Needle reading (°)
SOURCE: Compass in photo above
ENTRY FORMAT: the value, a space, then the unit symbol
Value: 335 °
